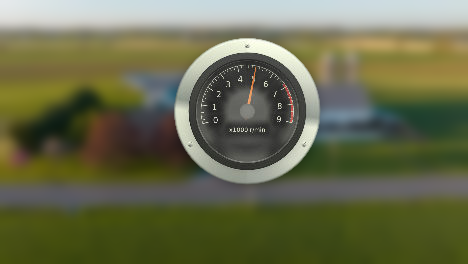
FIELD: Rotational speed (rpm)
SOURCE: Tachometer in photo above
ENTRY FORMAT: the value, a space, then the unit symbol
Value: 5000 rpm
